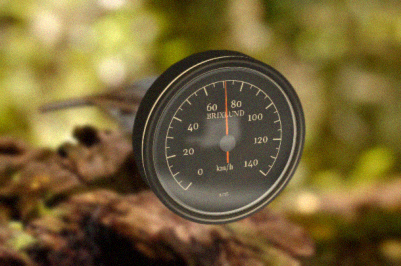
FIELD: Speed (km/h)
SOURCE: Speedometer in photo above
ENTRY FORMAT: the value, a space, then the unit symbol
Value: 70 km/h
